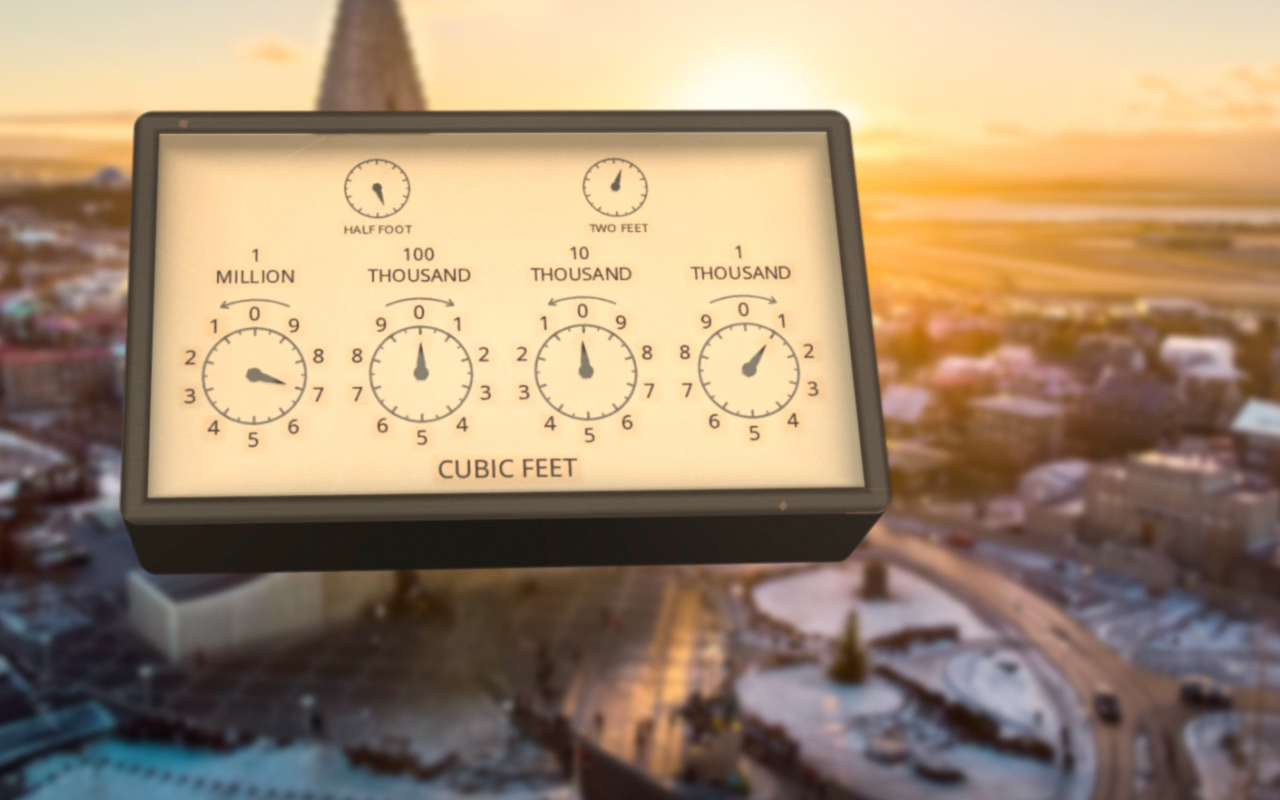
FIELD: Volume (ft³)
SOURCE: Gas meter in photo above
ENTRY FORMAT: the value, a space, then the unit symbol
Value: 700100 ft³
